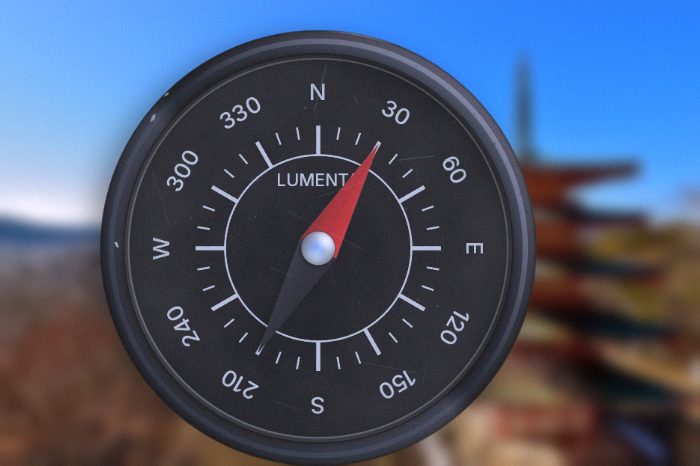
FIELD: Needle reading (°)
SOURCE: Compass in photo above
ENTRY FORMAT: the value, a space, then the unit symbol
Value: 30 °
